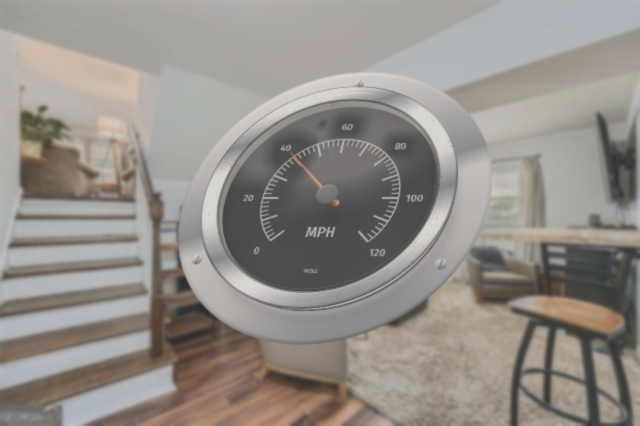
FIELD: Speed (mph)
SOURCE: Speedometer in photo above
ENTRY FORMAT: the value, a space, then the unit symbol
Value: 40 mph
